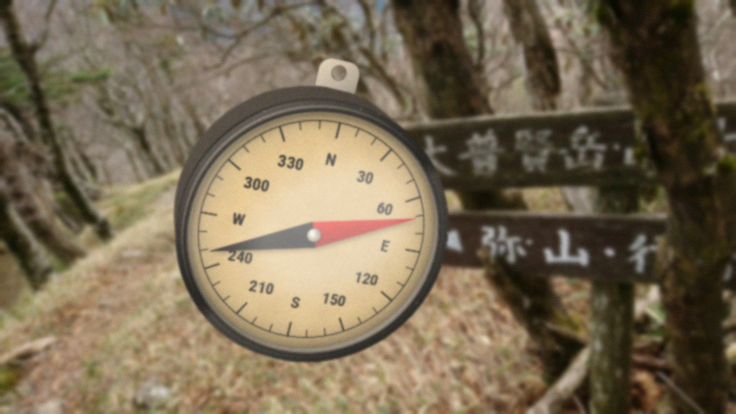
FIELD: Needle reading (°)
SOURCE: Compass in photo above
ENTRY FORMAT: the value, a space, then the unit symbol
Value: 70 °
